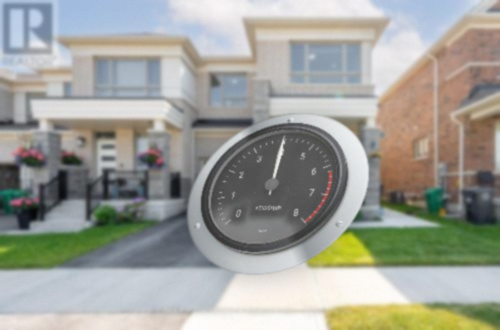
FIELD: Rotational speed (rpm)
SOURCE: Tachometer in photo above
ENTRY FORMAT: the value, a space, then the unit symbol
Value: 4000 rpm
